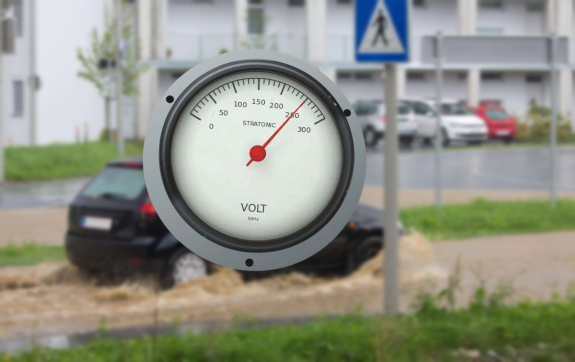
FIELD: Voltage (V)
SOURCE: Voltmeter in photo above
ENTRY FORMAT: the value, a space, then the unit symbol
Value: 250 V
